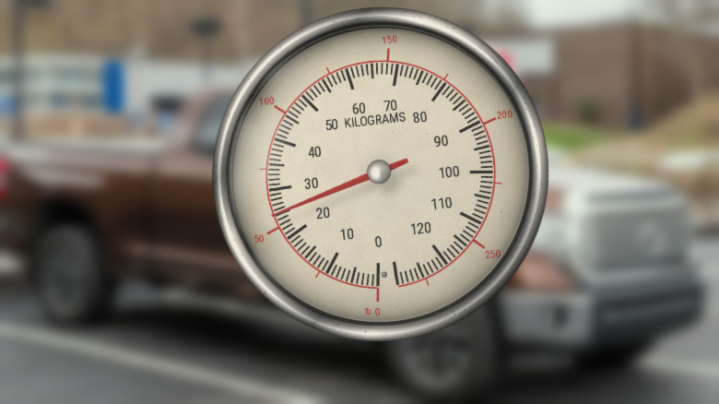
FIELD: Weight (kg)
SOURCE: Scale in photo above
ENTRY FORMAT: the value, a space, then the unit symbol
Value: 25 kg
